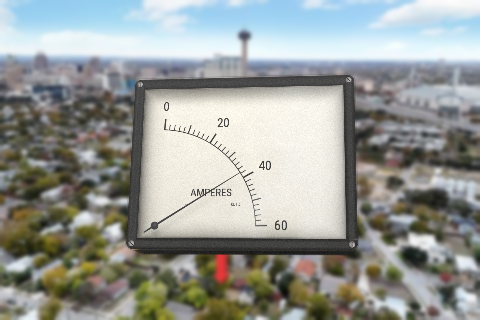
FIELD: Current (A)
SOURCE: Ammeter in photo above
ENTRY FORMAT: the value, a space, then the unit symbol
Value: 38 A
